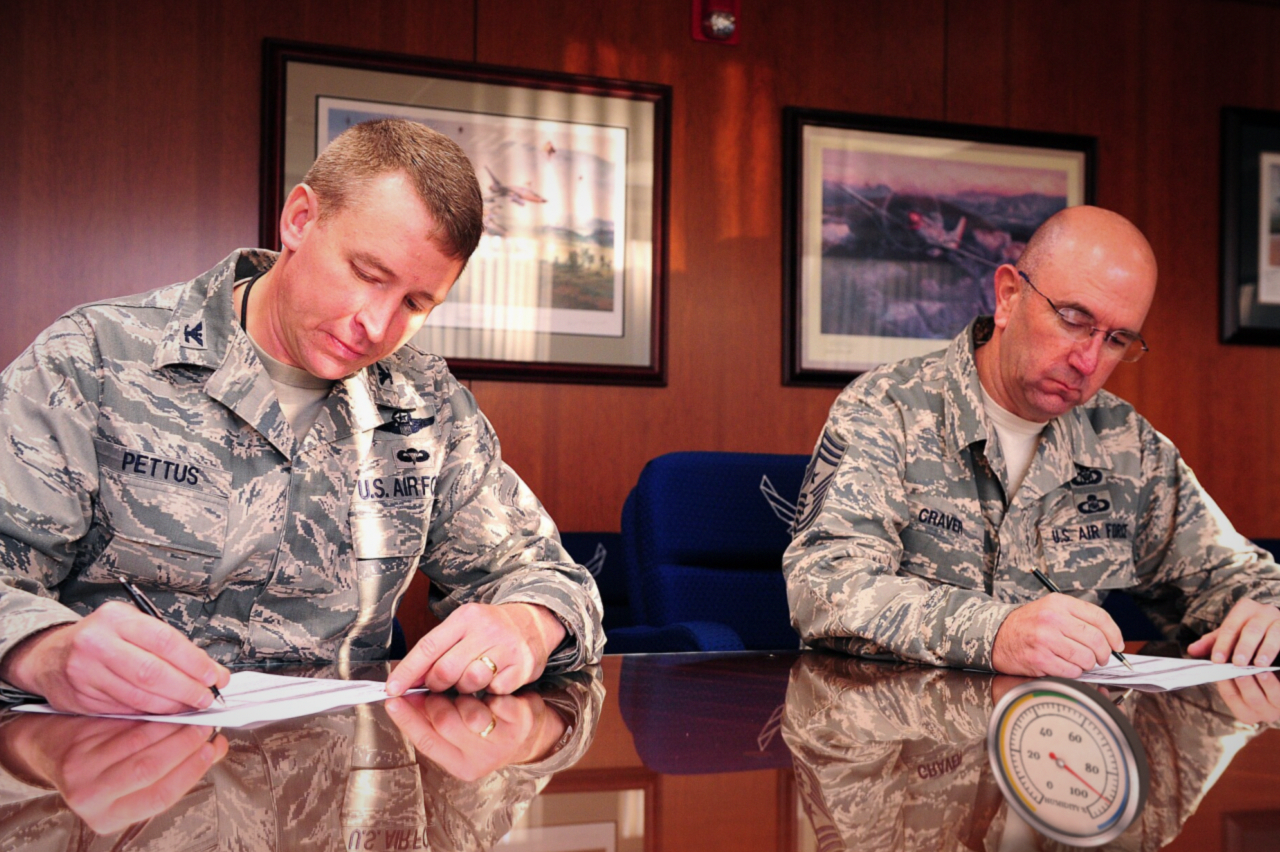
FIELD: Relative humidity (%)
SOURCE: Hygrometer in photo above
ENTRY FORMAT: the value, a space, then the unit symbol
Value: 90 %
